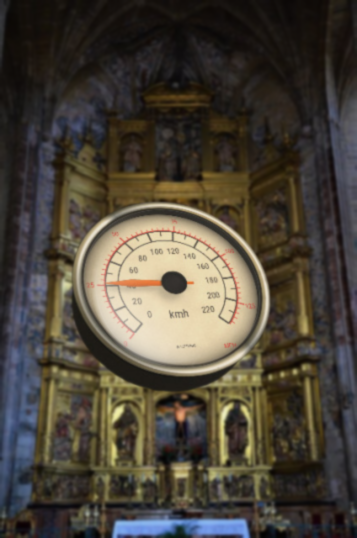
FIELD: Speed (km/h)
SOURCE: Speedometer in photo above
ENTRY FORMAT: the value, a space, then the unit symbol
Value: 40 km/h
